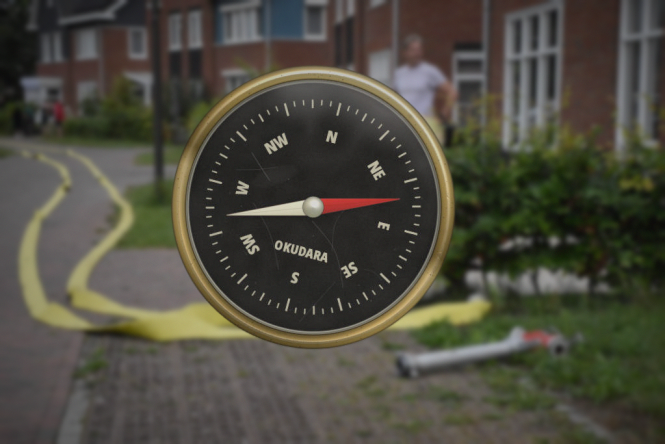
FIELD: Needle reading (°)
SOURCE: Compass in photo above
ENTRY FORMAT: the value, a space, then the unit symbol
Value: 70 °
